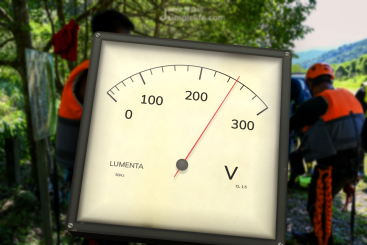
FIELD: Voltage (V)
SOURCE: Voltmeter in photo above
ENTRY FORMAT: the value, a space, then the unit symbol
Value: 250 V
